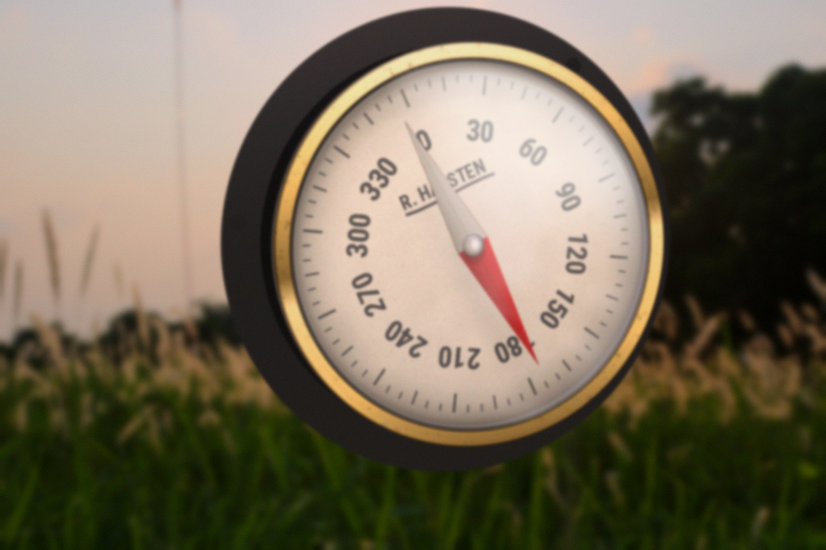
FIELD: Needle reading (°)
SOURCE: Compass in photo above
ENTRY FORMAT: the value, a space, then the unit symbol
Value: 175 °
